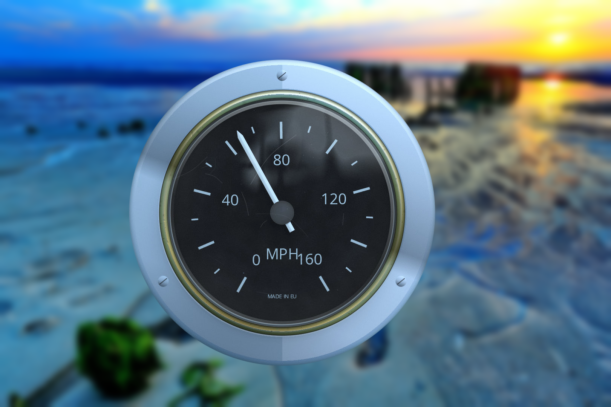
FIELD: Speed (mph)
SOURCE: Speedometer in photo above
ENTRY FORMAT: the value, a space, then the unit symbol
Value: 65 mph
